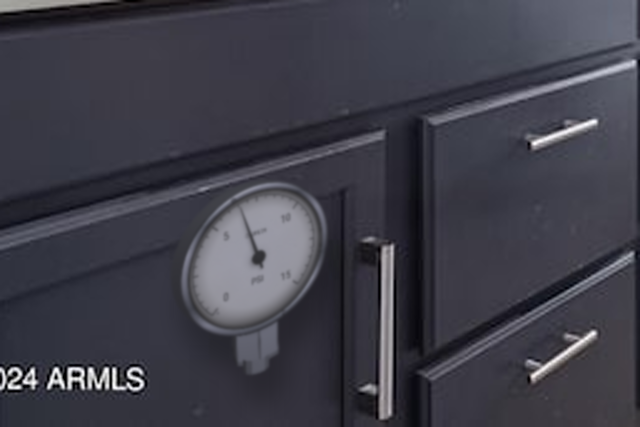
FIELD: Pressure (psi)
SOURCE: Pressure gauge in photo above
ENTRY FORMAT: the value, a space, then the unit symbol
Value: 6.5 psi
